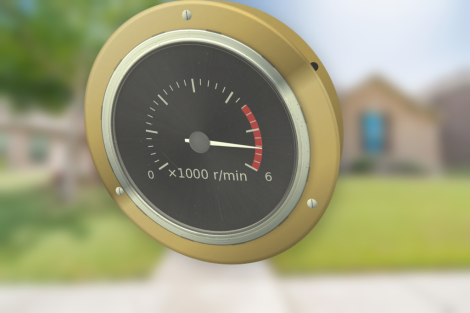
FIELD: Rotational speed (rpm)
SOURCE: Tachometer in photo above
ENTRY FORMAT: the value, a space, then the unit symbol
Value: 5400 rpm
